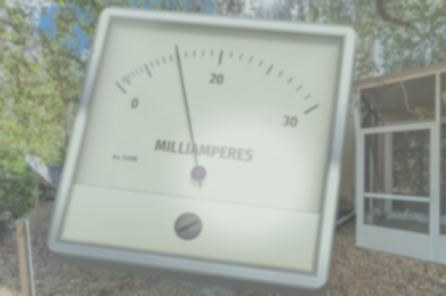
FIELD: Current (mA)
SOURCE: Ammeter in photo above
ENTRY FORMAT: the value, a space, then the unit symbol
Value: 15 mA
